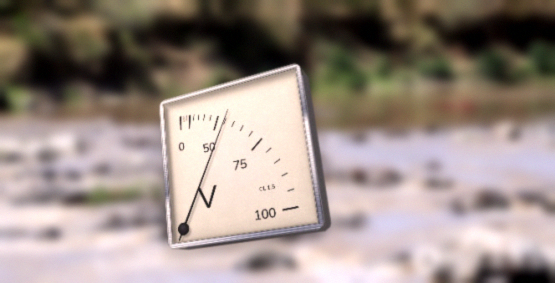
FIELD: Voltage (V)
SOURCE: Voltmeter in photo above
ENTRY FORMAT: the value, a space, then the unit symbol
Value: 55 V
